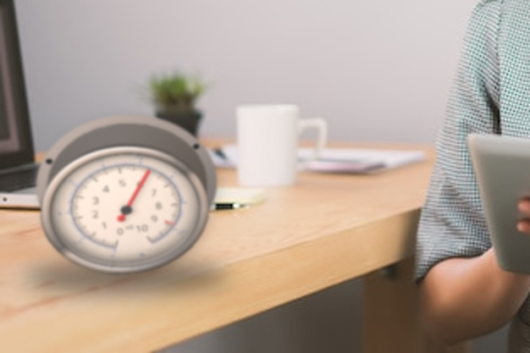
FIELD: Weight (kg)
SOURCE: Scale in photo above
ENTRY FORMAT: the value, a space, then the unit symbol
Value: 6 kg
